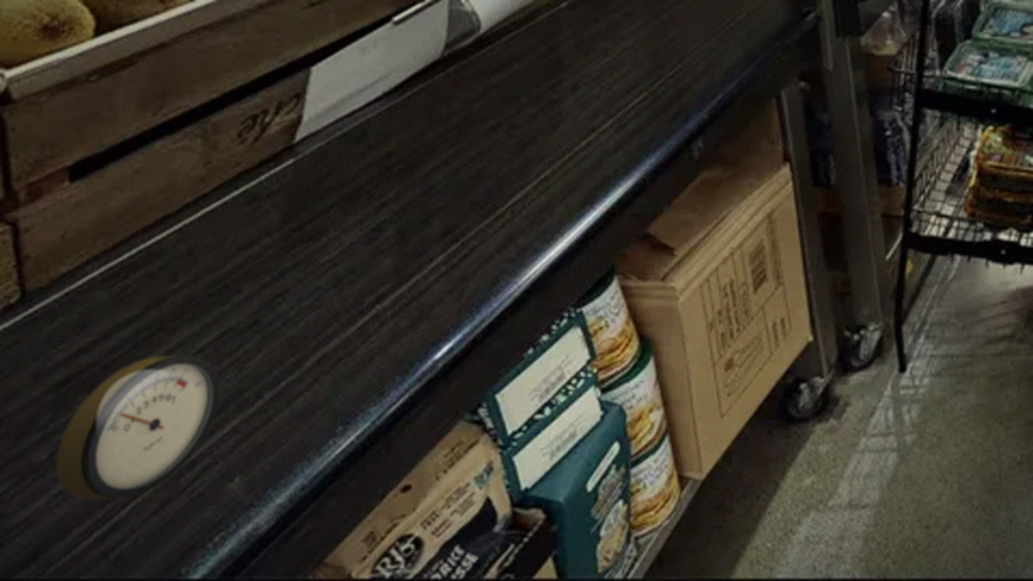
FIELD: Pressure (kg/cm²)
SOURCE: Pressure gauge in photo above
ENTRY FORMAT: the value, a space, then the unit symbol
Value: 1 kg/cm²
